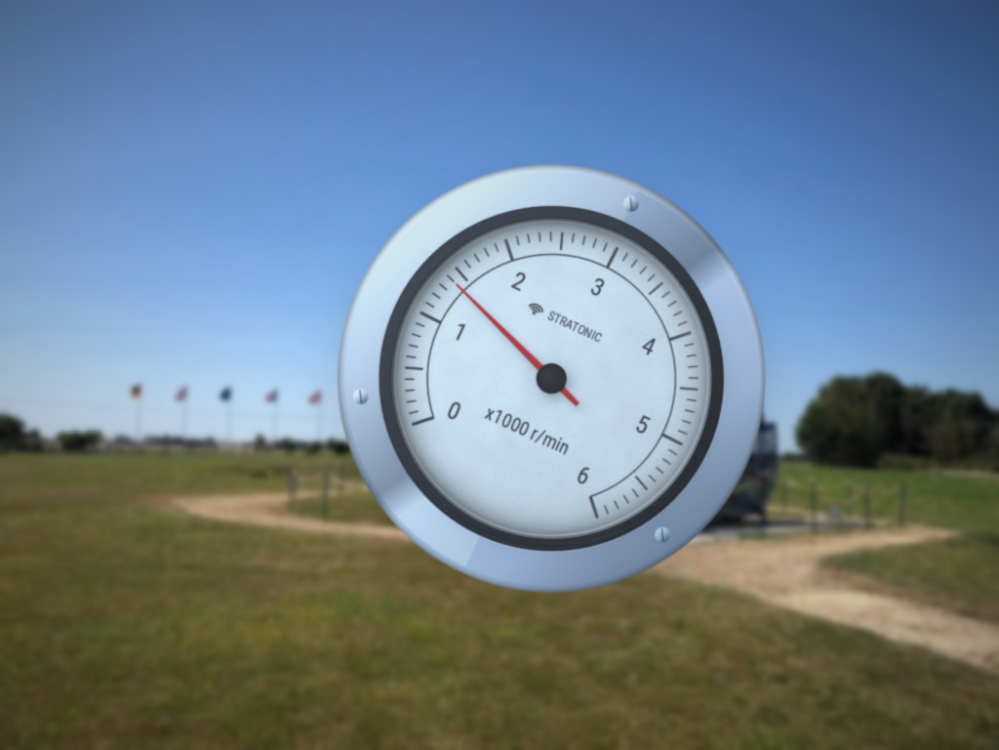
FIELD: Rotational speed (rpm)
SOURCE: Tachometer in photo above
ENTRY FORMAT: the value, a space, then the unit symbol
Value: 1400 rpm
